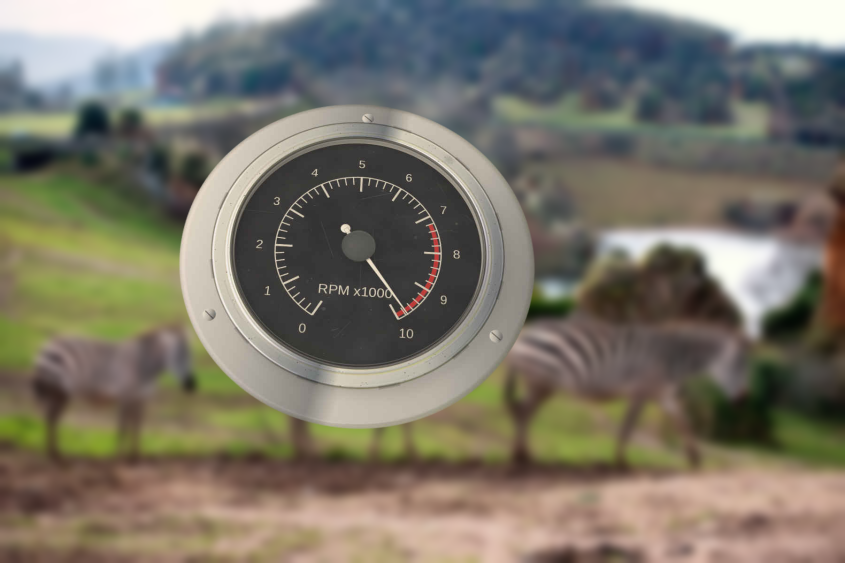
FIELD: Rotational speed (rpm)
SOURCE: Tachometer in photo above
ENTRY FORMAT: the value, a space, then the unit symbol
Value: 9800 rpm
